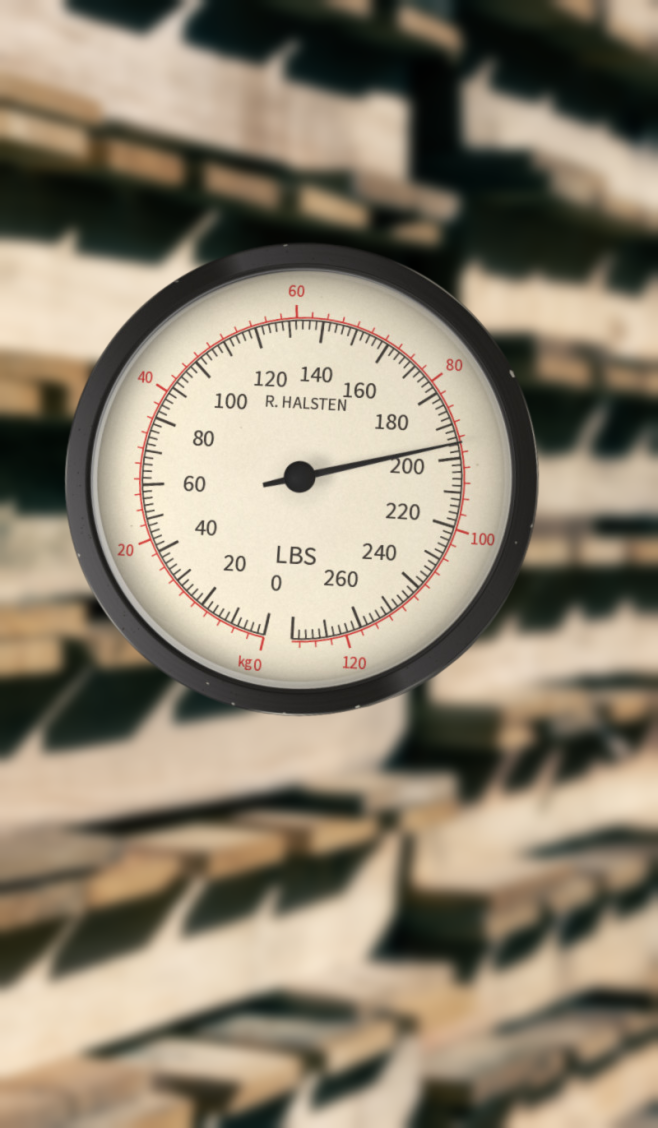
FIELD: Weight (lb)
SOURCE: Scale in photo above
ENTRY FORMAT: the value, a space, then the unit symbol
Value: 196 lb
